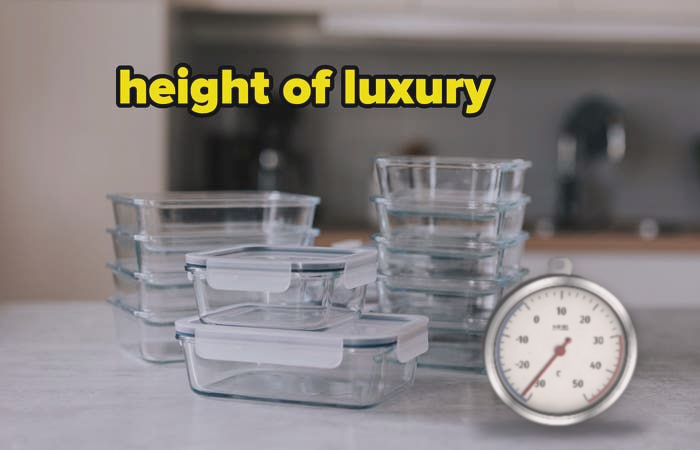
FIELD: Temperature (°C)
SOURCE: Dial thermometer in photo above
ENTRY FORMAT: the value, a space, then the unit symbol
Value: -28 °C
